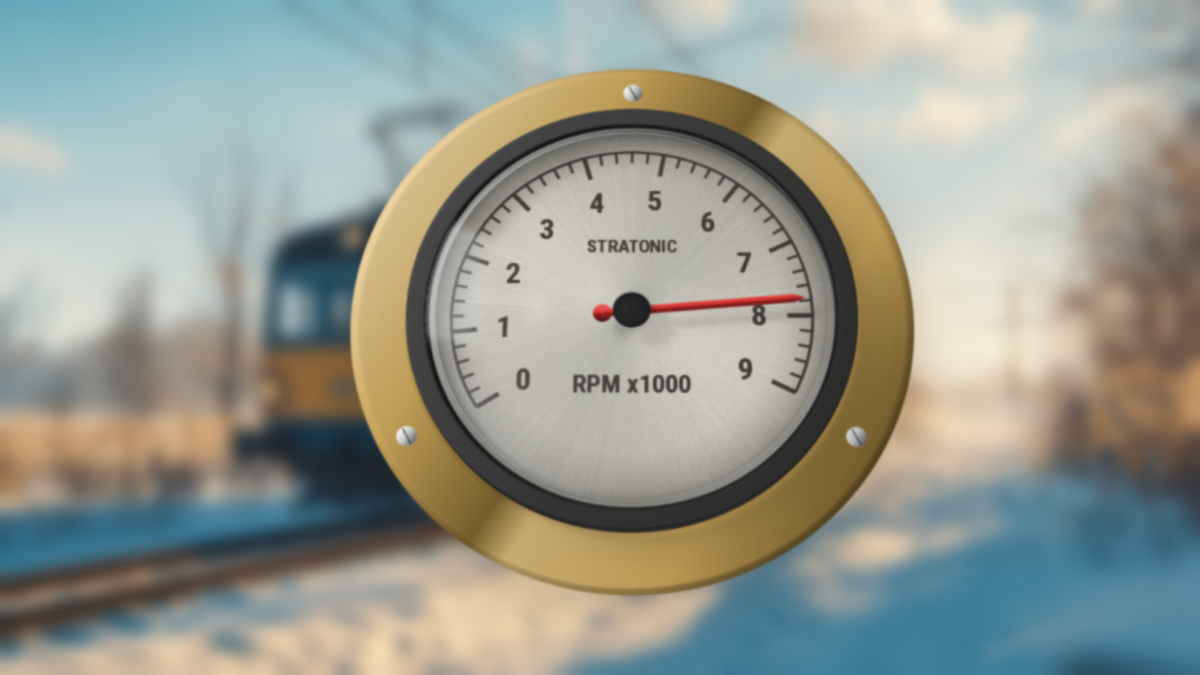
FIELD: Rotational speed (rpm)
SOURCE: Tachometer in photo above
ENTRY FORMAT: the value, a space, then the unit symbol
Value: 7800 rpm
